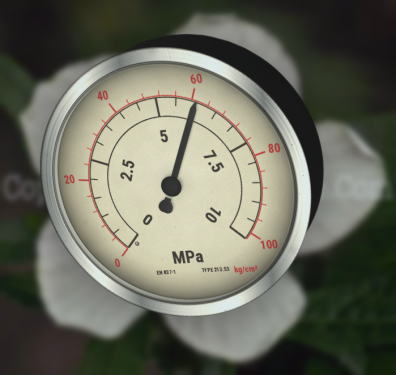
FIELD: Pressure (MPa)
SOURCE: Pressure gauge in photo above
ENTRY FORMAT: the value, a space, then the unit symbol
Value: 6 MPa
